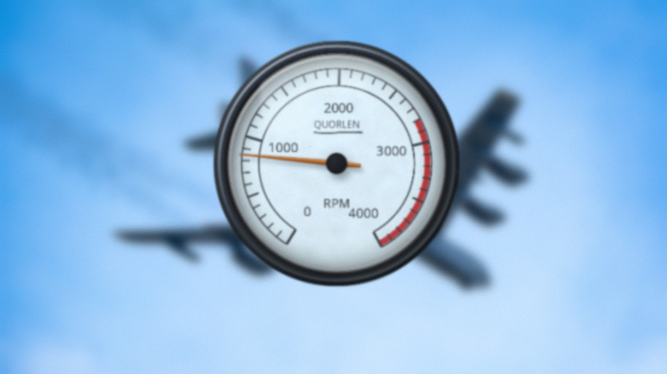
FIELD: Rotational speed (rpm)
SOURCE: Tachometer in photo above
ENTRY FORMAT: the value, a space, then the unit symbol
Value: 850 rpm
